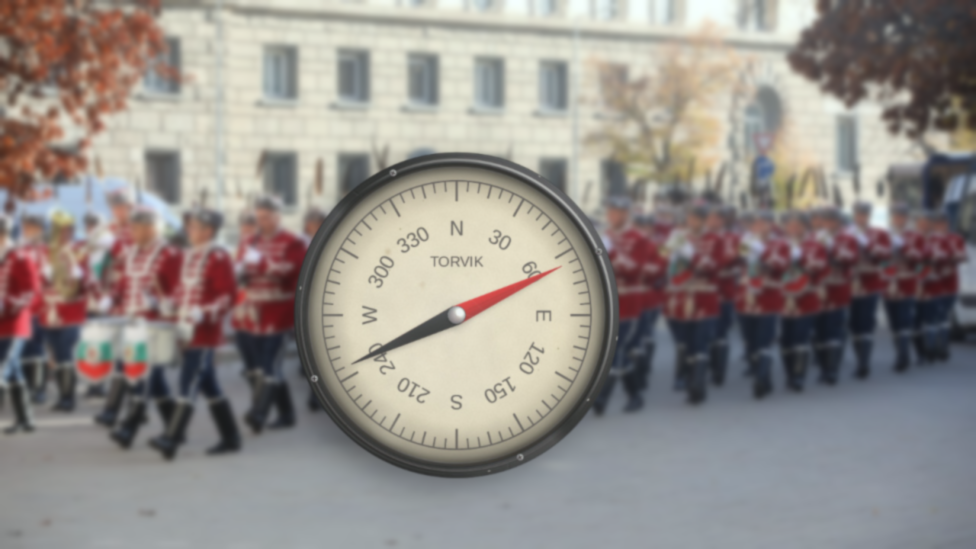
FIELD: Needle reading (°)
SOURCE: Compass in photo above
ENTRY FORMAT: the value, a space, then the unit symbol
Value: 65 °
